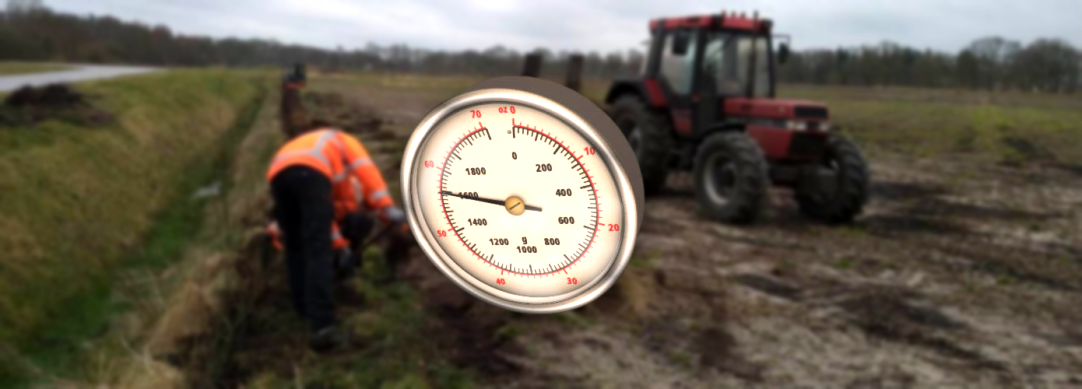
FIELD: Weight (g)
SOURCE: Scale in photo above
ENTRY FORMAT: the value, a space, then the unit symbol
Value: 1600 g
